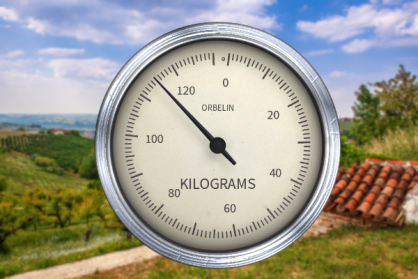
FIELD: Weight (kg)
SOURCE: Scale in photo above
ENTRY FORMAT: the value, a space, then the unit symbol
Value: 115 kg
